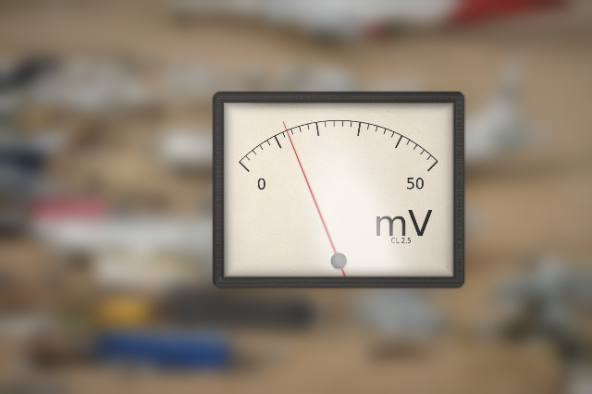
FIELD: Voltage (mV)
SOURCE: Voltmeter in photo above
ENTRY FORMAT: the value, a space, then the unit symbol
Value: 13 mV
